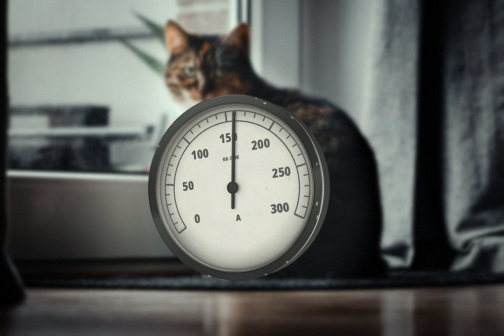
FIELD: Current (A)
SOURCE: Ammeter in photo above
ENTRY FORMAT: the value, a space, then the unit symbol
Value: 160 A
